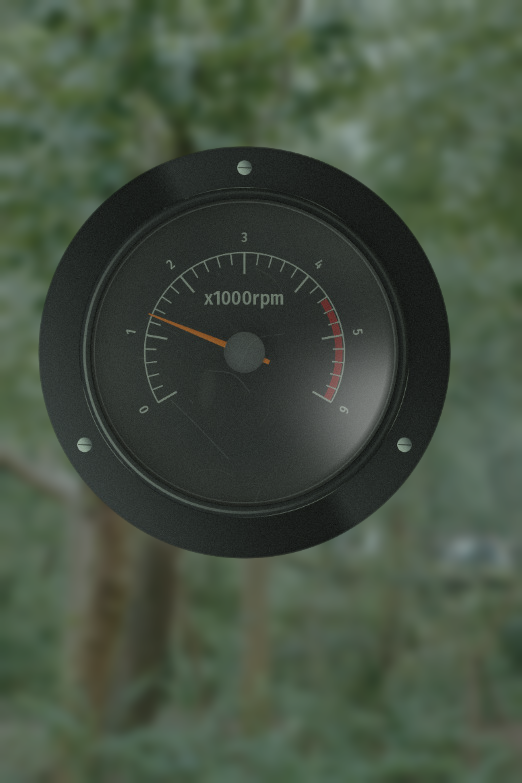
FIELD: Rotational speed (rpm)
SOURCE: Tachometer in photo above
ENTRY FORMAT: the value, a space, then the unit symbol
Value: 1300 rpm
